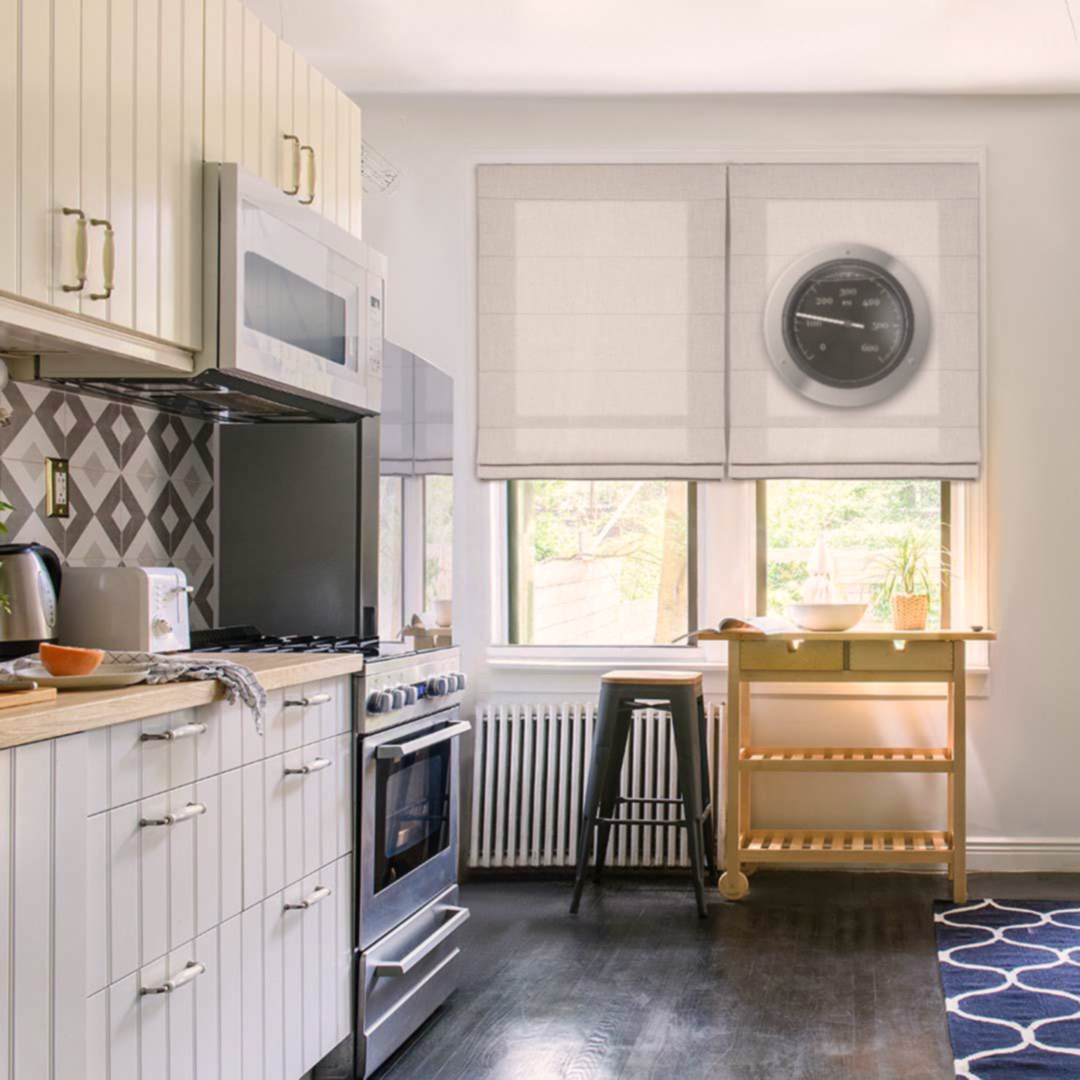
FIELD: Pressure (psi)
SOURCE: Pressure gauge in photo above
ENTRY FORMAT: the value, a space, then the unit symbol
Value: 120 psi
